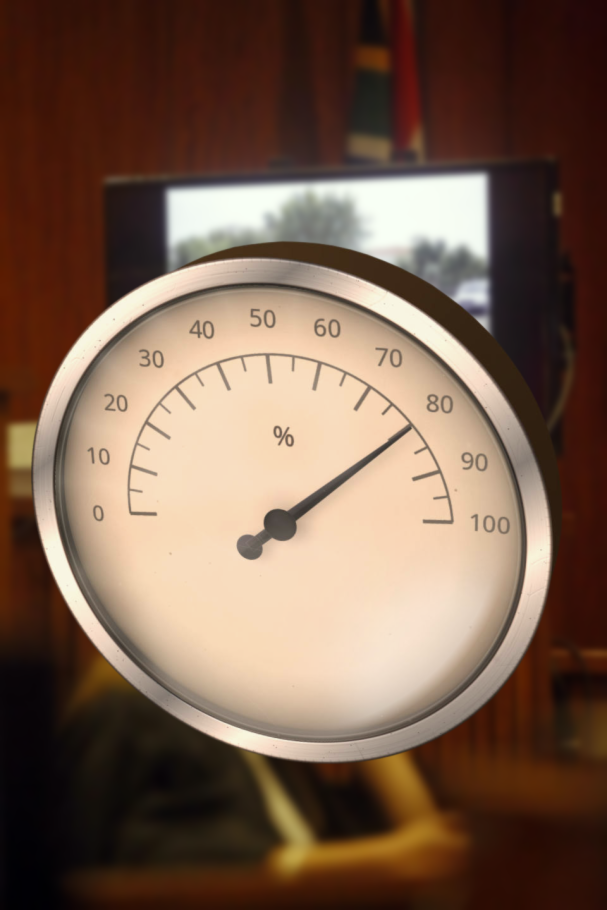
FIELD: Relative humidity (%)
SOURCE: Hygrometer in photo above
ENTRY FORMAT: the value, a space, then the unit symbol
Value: 80 %
